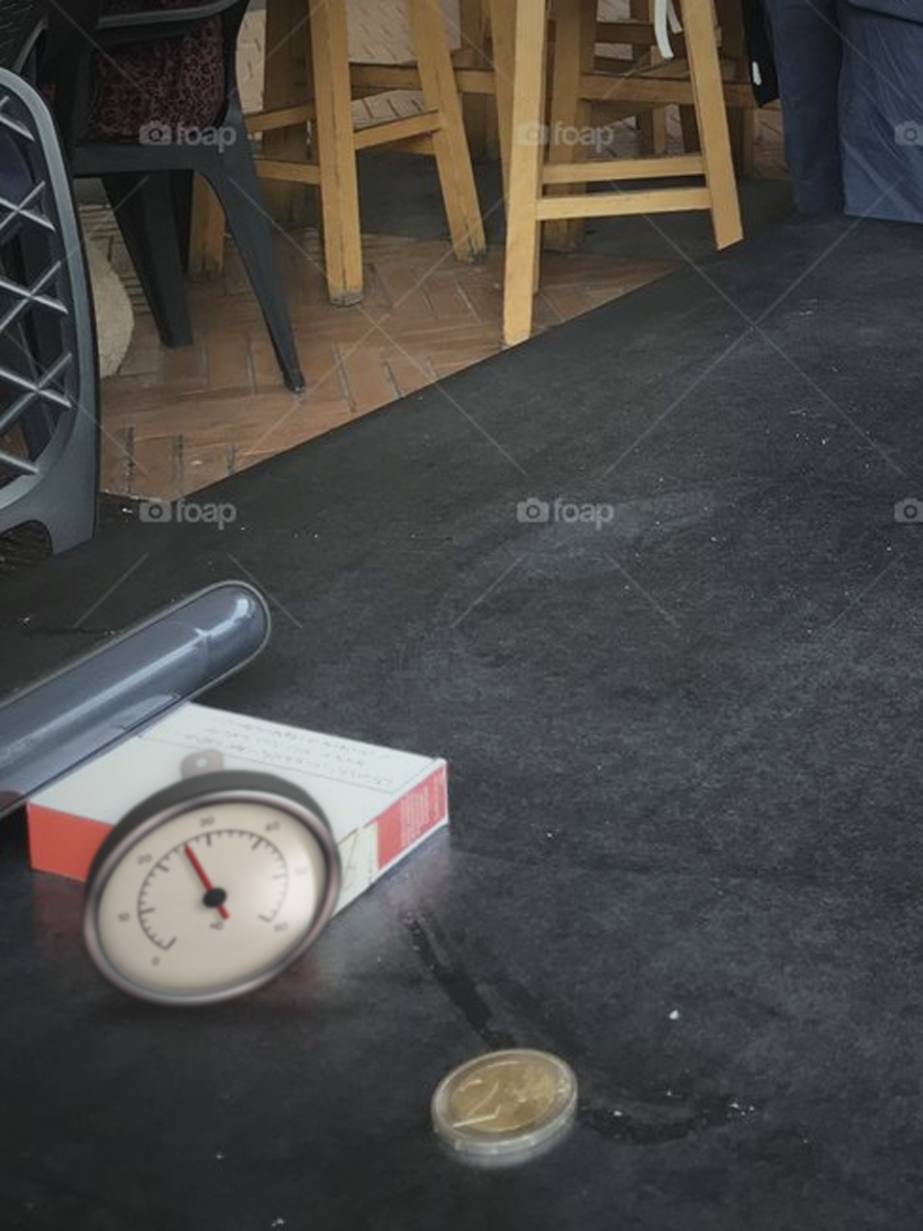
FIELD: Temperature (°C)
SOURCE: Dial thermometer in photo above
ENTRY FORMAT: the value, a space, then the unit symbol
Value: 26 °C
